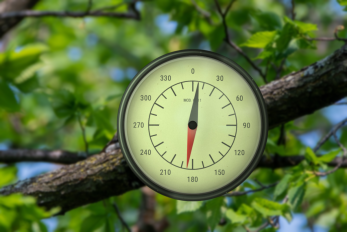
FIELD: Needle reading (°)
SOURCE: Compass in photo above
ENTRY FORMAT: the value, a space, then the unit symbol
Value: 187.5 °
